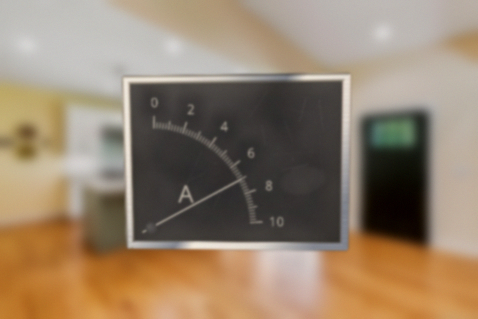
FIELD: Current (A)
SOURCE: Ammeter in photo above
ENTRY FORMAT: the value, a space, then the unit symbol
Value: 7 A
